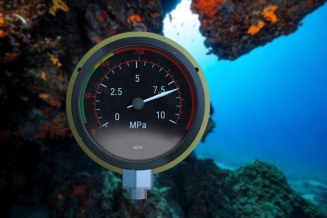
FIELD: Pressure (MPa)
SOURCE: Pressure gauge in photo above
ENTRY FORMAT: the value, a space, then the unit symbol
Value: 8 MPa
